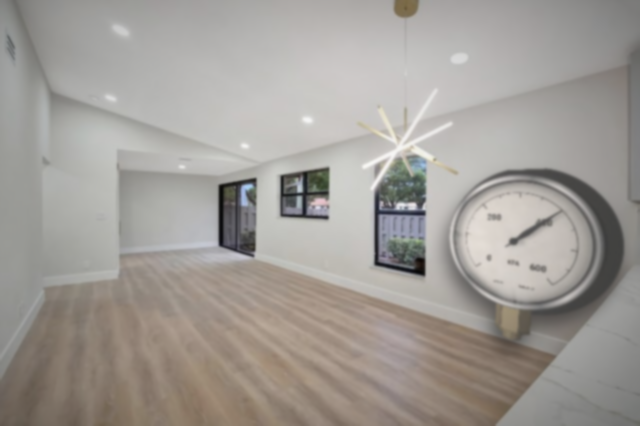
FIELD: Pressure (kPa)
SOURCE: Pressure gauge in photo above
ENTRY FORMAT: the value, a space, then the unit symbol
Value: 400 kPa
